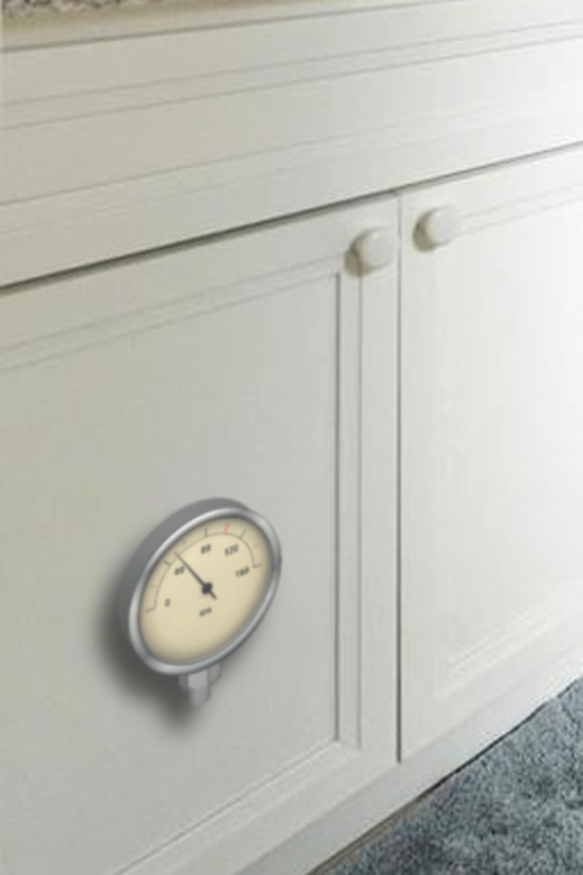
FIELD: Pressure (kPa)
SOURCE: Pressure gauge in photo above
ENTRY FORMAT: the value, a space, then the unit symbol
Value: 50 kPa
